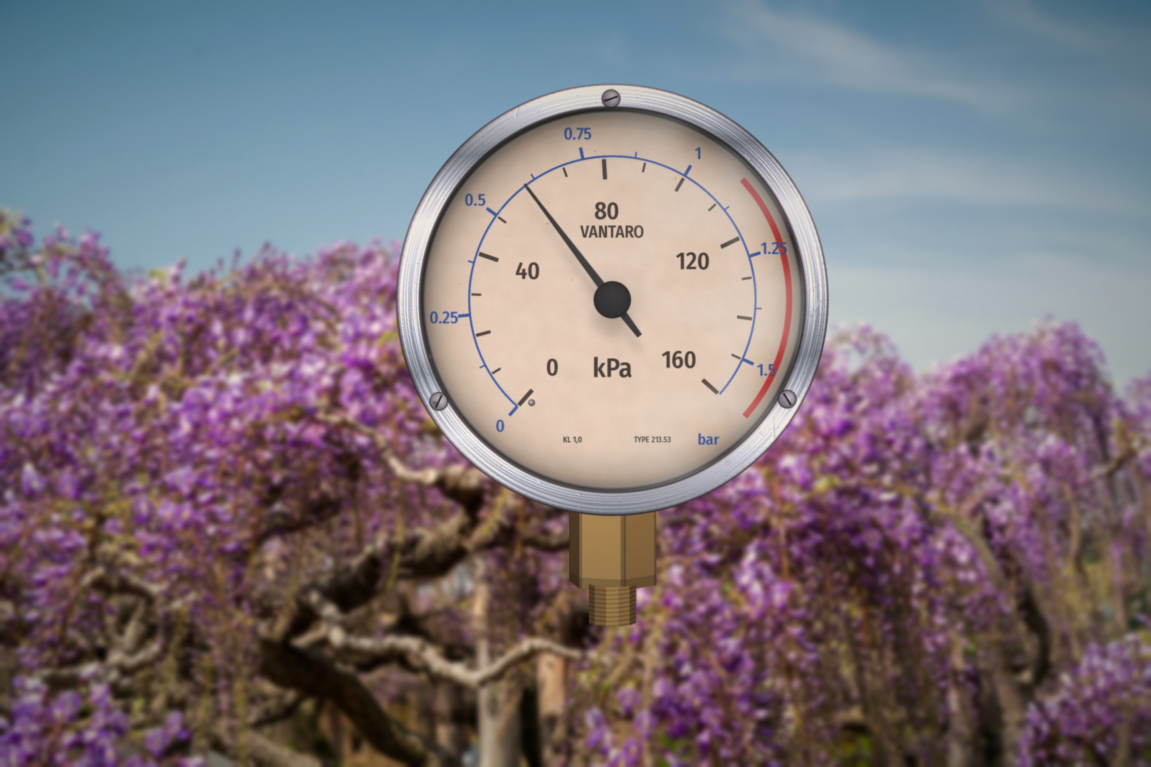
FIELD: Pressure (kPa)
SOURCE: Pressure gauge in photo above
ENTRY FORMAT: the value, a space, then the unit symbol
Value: 60 kPa
